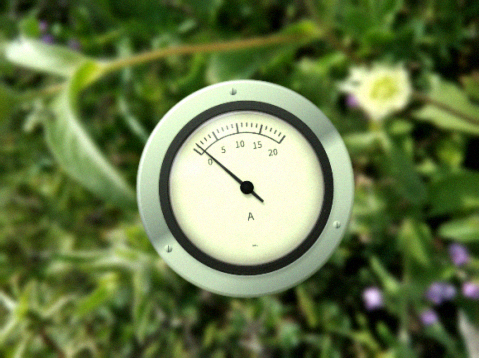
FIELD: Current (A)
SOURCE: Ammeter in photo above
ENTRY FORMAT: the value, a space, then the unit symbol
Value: 1 A
